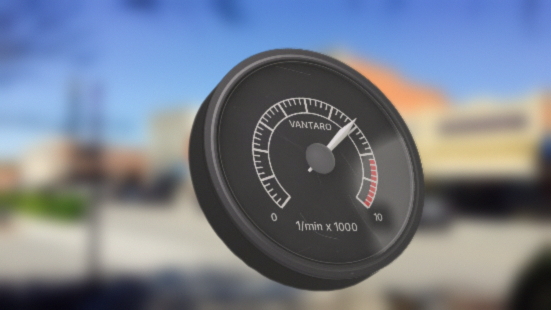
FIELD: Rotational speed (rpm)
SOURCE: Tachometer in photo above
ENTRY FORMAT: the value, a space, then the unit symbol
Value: 6800 rpm
